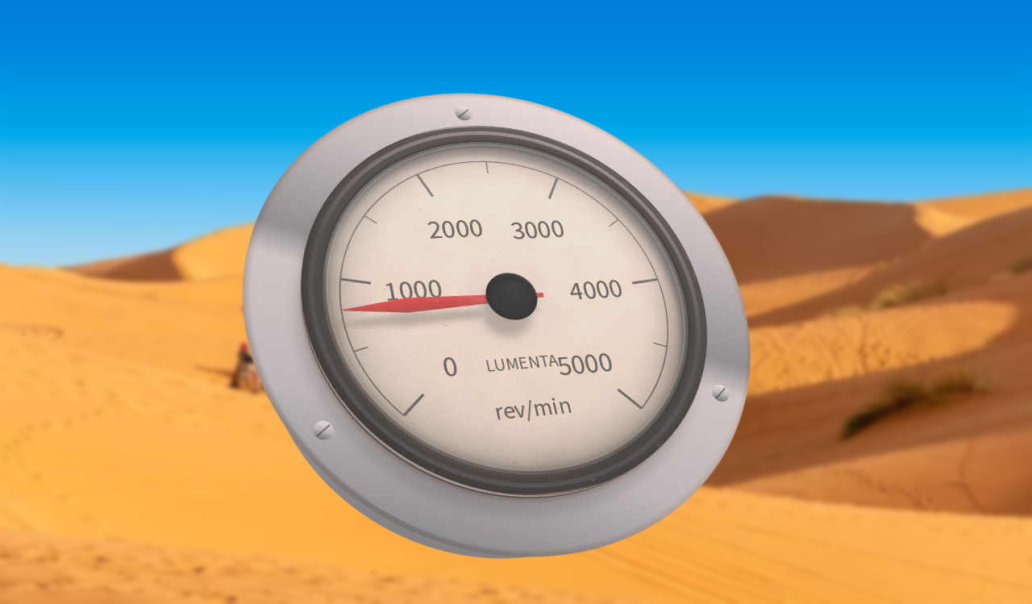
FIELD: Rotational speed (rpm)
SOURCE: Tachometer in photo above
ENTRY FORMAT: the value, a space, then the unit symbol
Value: 750 rpm
